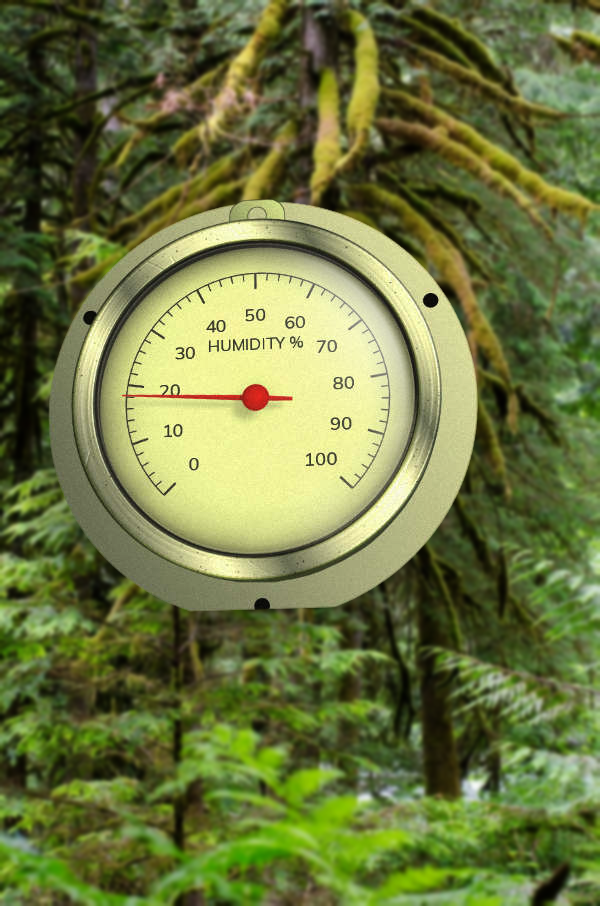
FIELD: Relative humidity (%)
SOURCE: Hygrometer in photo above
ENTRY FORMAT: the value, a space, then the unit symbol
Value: 18 %
